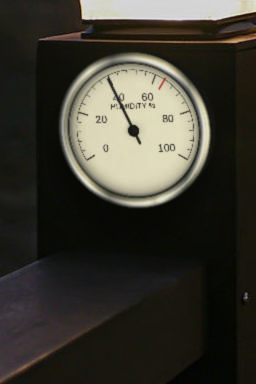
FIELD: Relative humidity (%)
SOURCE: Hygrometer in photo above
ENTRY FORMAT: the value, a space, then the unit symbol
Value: 40 %
